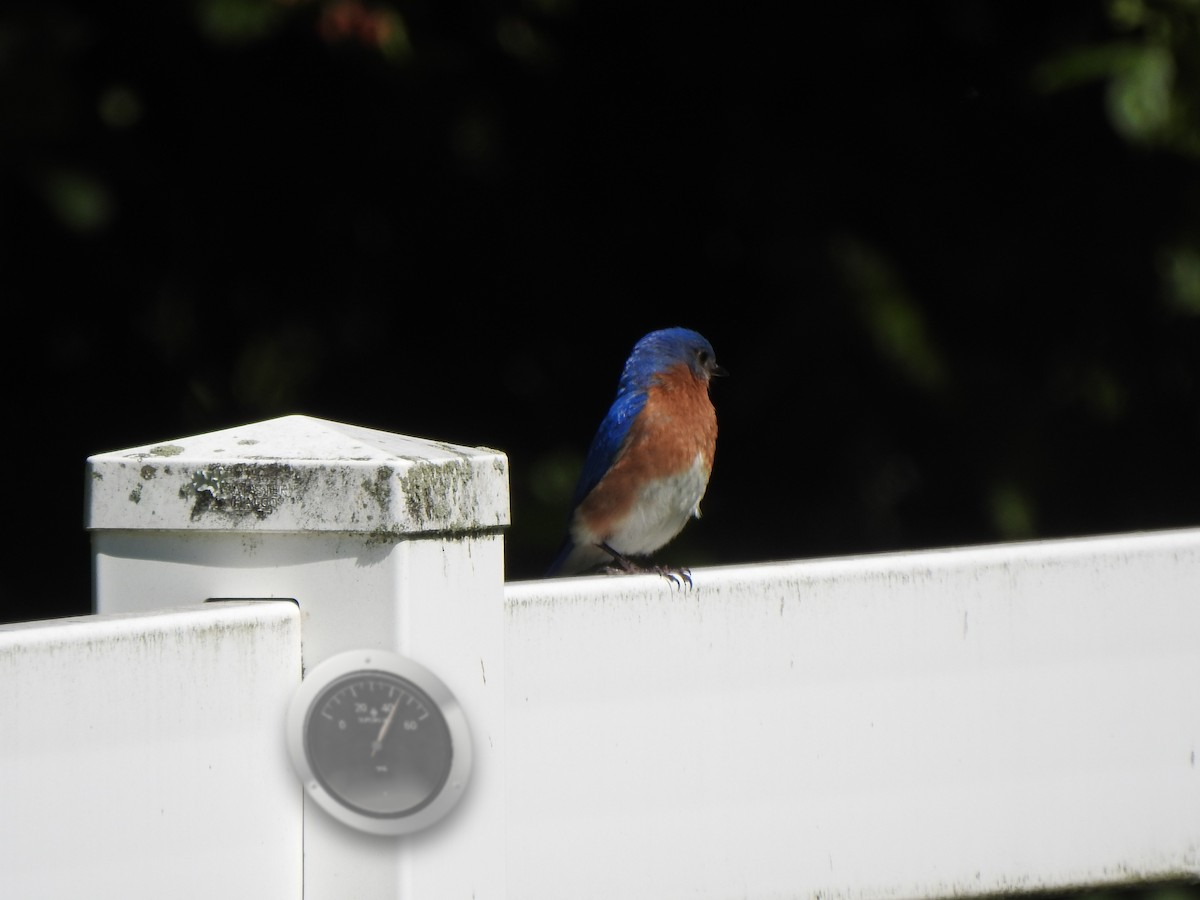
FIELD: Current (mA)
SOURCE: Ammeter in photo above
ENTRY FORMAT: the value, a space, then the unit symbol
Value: 45 mA
